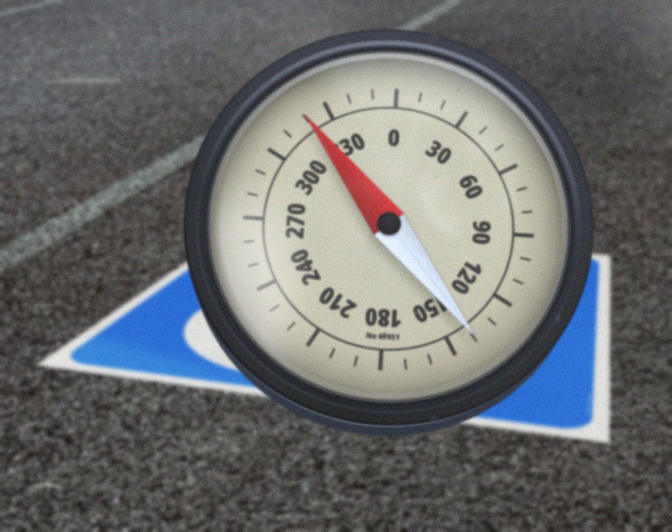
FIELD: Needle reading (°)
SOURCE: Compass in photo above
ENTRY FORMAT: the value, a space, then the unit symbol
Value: 320 °
